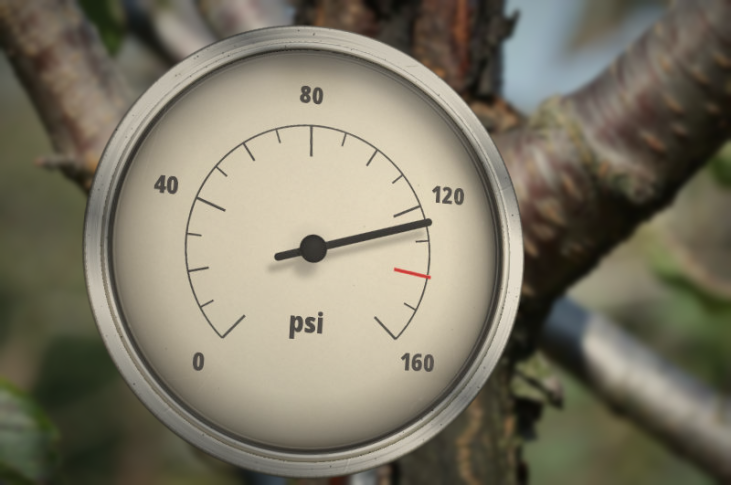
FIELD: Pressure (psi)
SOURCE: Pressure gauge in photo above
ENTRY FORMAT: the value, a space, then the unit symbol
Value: 125 psi
